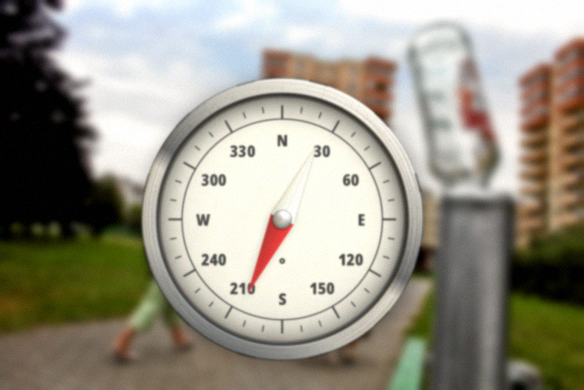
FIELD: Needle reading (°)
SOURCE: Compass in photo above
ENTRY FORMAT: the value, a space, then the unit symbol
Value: 205 °
